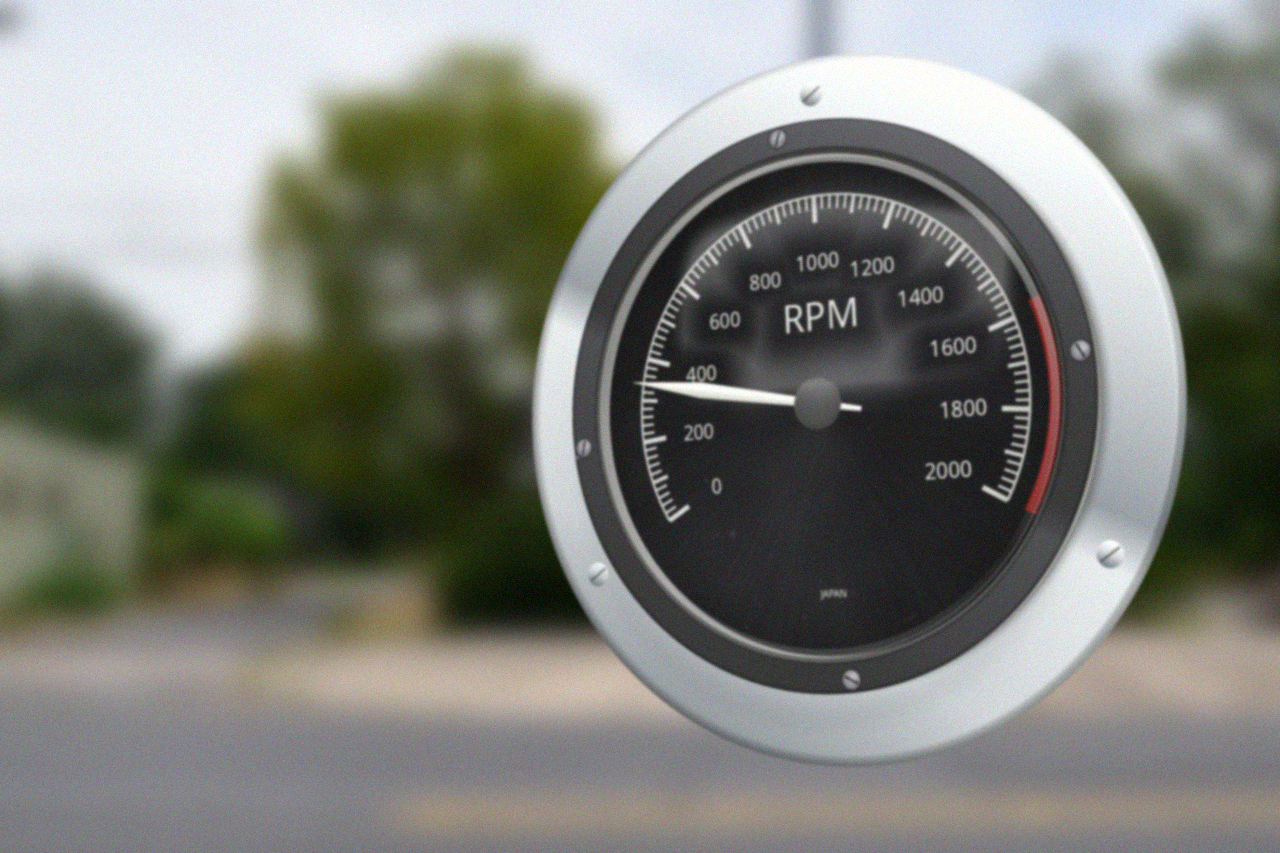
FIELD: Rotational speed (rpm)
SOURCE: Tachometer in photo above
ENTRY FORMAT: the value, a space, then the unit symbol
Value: 340 rpm
